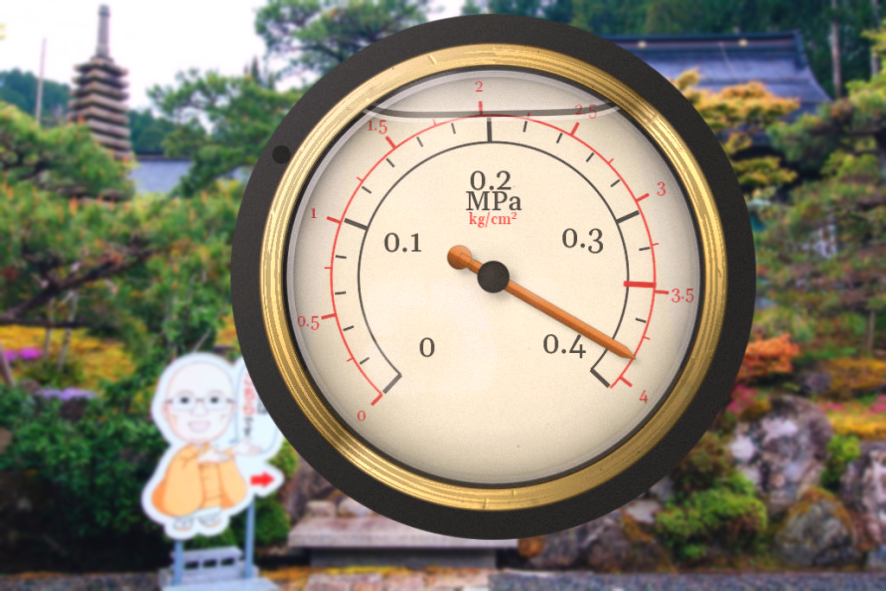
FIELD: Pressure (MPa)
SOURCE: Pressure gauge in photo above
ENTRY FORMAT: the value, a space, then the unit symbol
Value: 0.38 MPa
